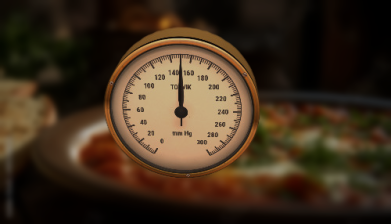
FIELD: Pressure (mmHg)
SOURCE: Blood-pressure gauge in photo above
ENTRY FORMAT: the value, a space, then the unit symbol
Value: 150 mmHg
